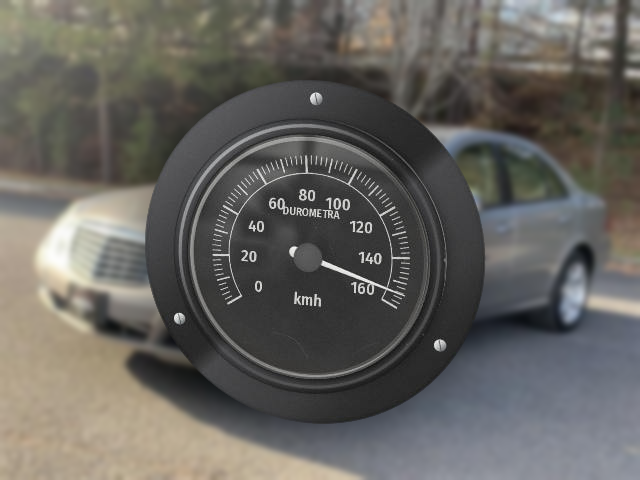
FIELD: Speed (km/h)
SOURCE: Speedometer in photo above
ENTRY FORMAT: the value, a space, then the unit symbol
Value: 154 km/h
